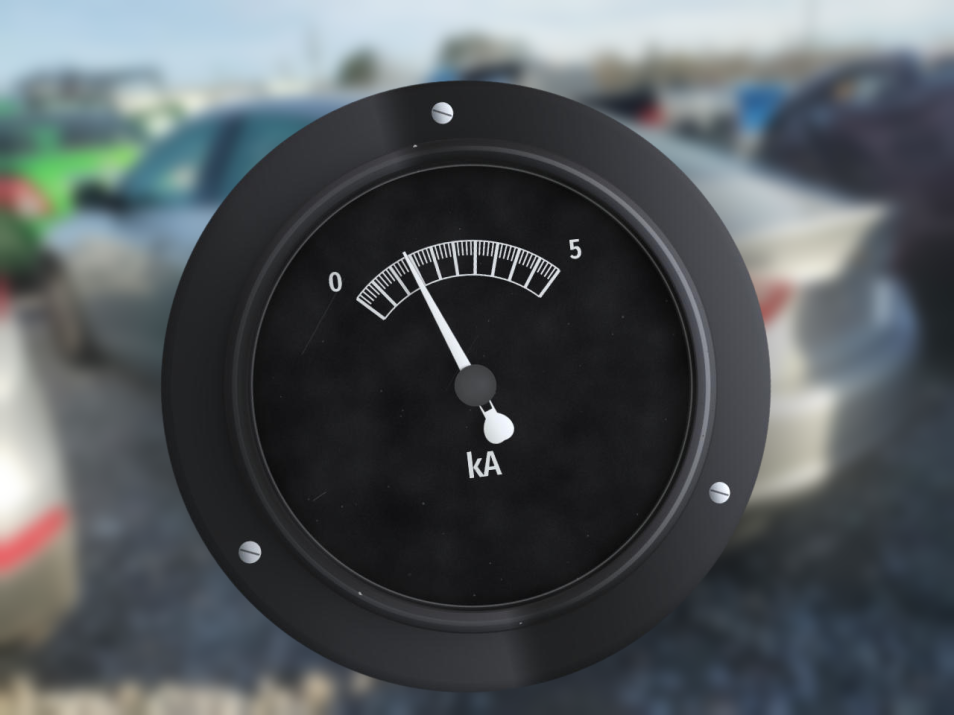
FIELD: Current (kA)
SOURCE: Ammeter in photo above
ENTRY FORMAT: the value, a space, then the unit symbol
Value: 1.4 kA
